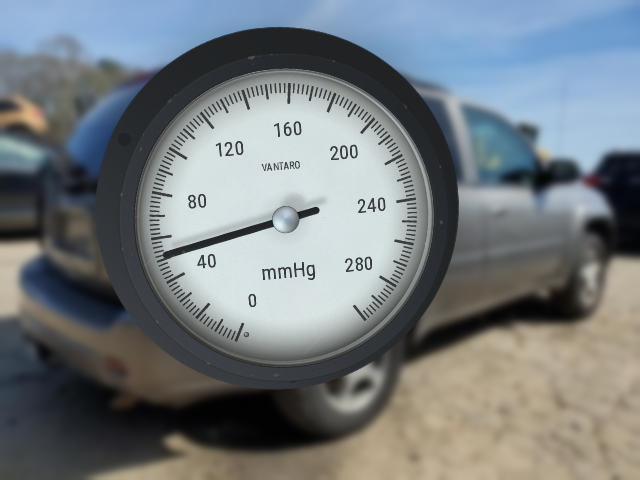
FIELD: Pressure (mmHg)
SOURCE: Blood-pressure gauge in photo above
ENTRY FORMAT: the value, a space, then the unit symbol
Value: 52 mmHg
